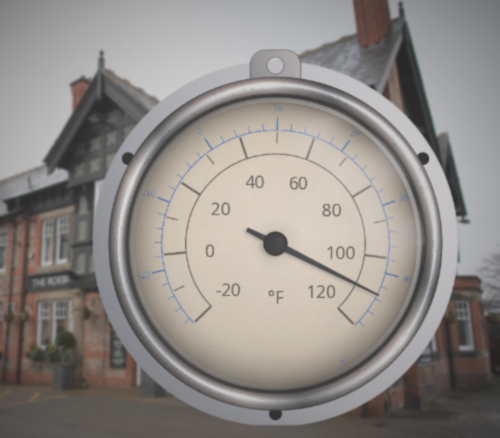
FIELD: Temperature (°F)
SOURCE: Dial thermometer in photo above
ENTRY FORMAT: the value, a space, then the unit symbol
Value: 110 °F
